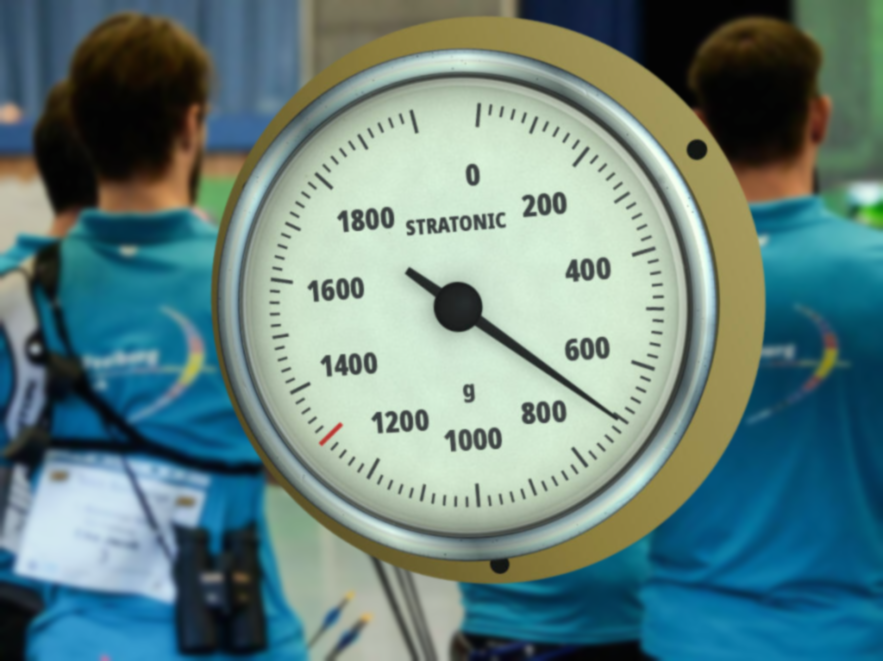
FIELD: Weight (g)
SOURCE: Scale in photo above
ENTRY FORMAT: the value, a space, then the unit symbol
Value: 700 g
